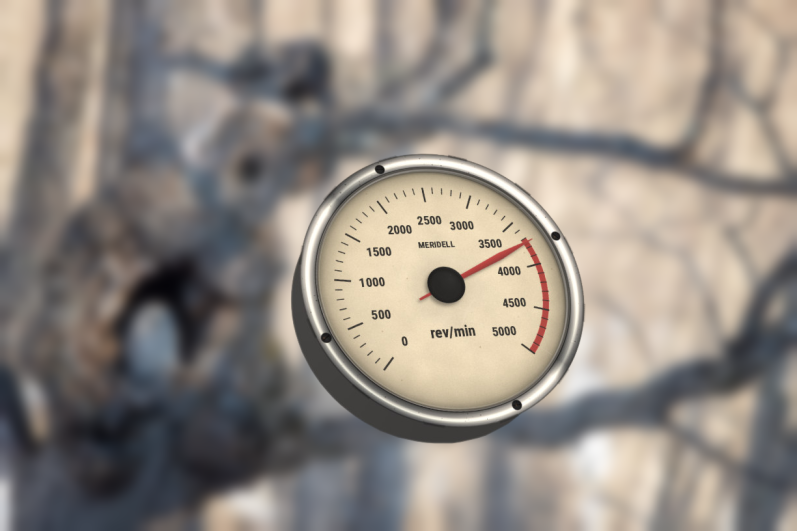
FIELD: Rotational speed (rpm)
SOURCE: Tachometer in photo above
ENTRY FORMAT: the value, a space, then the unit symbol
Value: 3750 rpm
